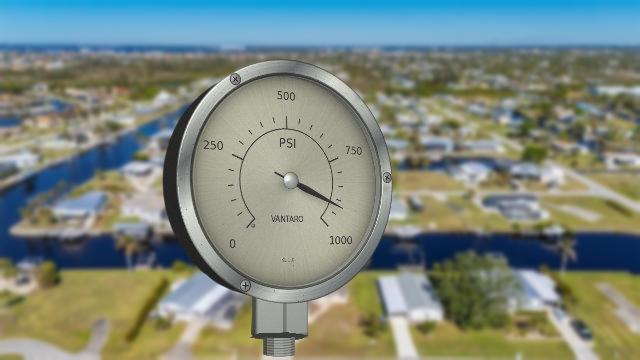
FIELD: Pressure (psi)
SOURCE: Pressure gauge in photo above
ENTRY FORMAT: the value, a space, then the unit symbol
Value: 925 psi
